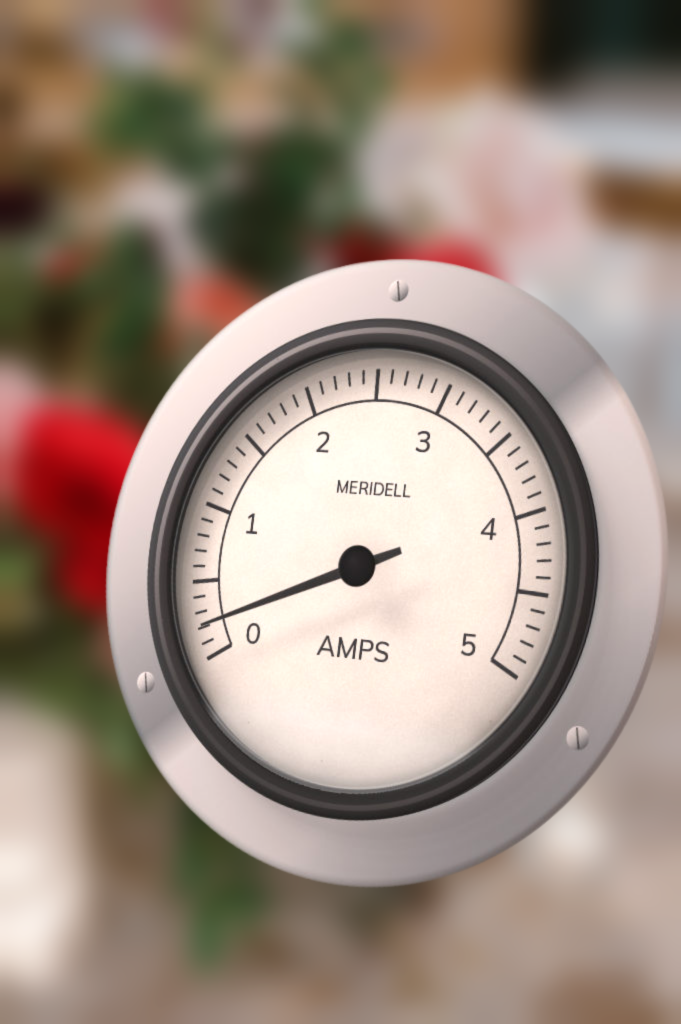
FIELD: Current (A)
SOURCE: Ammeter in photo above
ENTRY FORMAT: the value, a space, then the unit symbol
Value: 0.2 A
